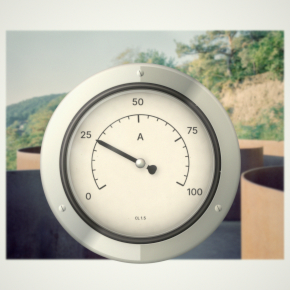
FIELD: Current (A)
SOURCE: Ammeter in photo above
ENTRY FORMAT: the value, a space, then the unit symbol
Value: 25 A
